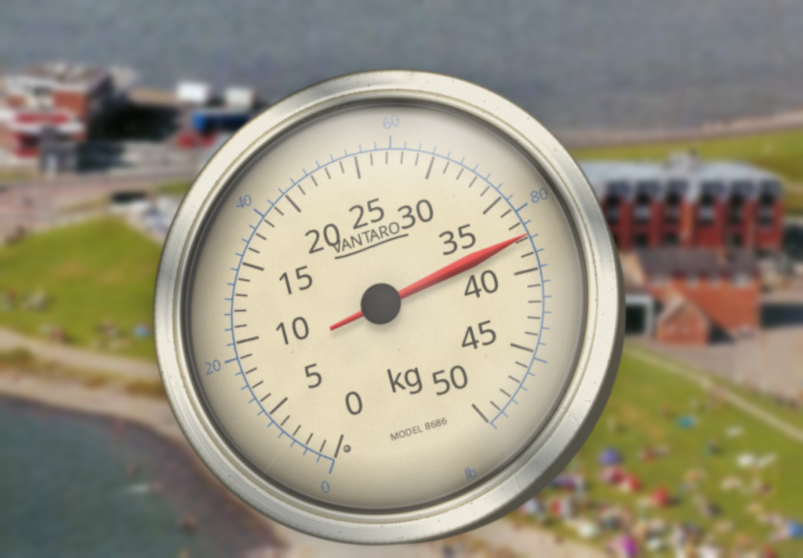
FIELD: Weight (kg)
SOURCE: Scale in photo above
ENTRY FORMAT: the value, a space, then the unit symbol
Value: 38 kg
